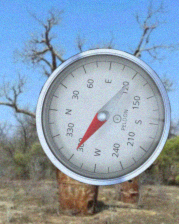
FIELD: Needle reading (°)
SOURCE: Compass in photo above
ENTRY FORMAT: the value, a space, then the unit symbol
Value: 300 °
